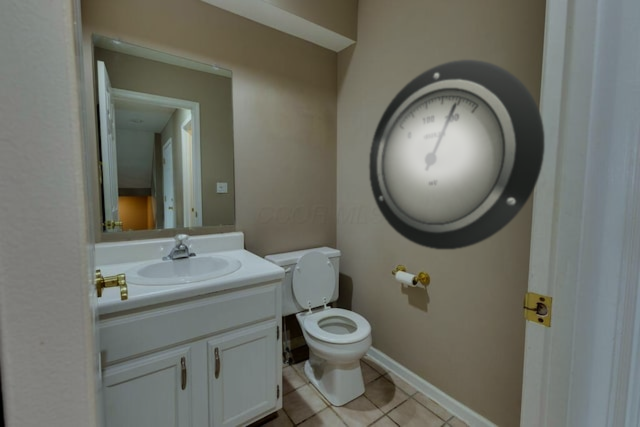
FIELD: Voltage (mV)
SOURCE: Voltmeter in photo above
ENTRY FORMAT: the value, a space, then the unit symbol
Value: 200 mV
